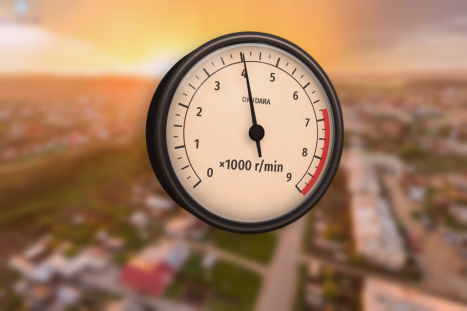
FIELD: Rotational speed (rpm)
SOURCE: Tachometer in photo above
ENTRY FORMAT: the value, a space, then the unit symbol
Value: 4000 rpm
